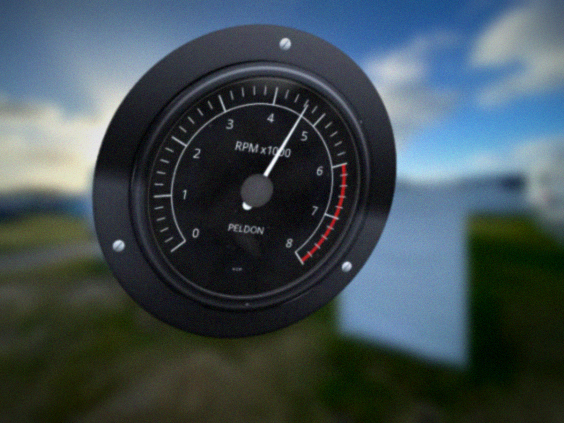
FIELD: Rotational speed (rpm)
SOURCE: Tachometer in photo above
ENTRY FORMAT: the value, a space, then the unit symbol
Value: 4600 rpm
